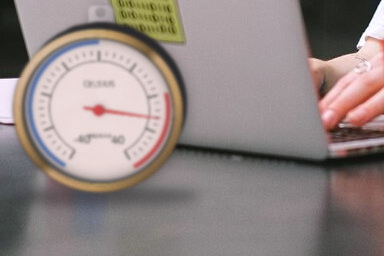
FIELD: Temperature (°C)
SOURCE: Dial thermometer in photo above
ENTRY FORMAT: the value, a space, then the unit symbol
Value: 26 °C
